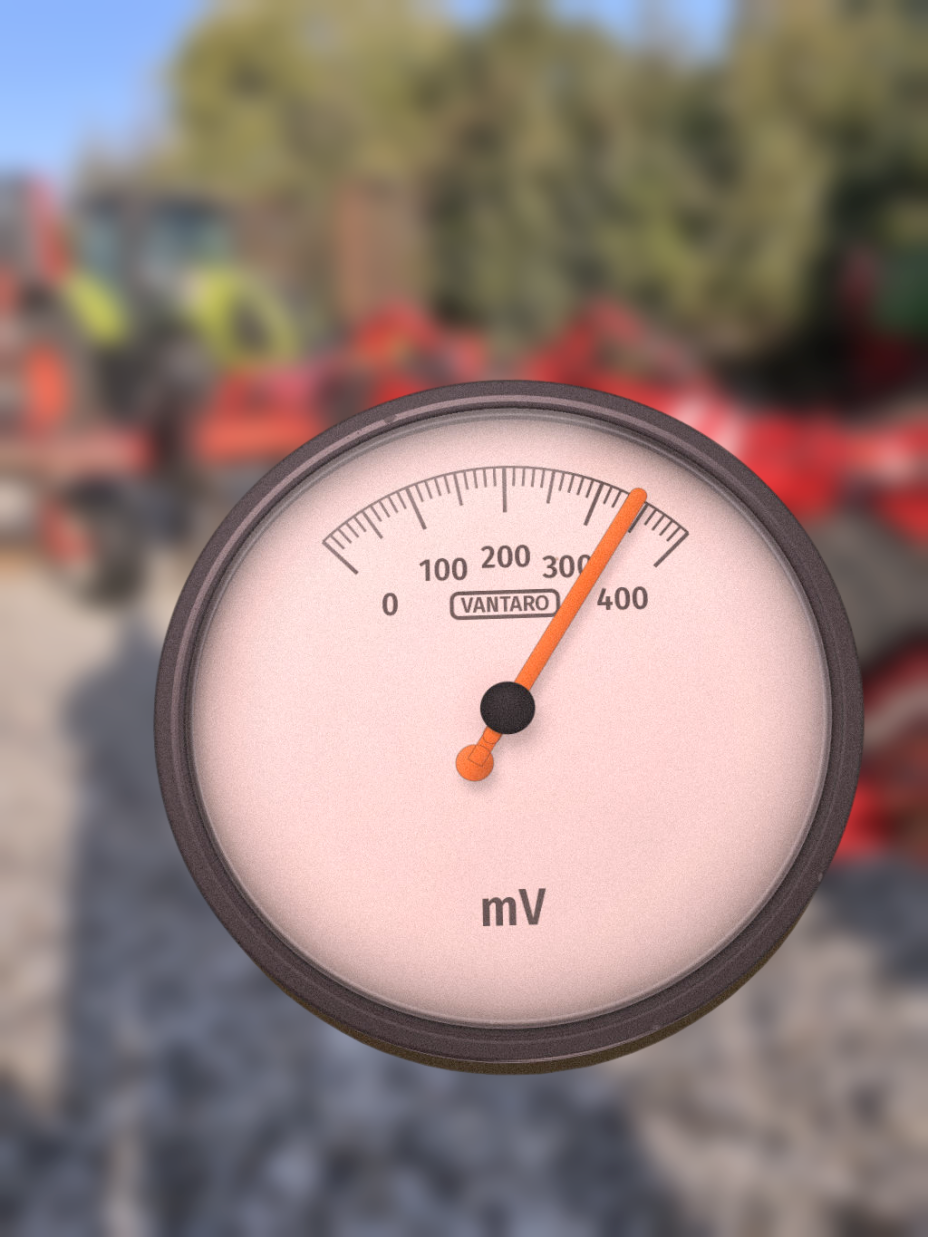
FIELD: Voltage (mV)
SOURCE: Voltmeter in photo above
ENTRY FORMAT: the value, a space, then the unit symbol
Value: 340 mV
